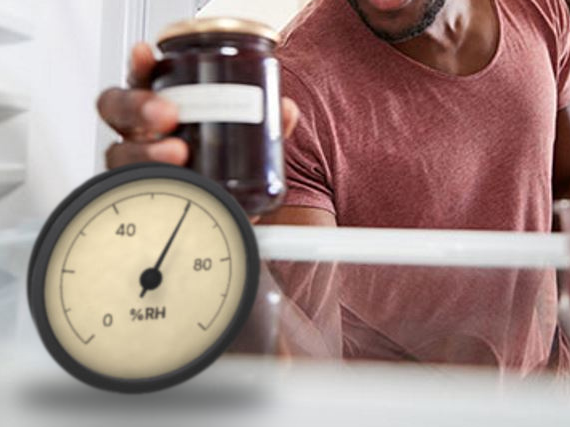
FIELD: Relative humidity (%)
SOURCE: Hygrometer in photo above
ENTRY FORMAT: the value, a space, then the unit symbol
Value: 60 %
